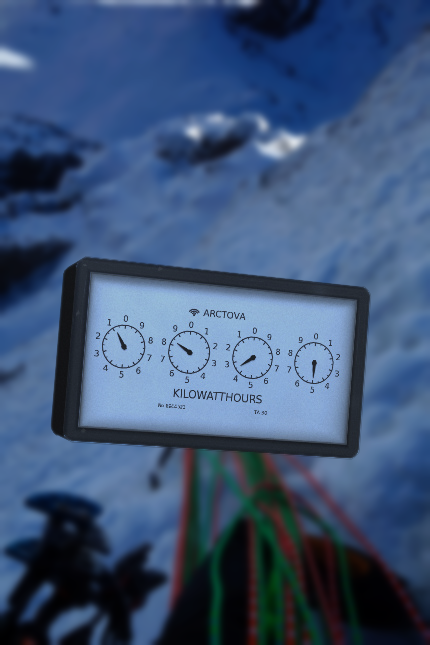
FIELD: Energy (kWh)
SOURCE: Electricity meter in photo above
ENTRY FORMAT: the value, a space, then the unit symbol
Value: 835 kWh
